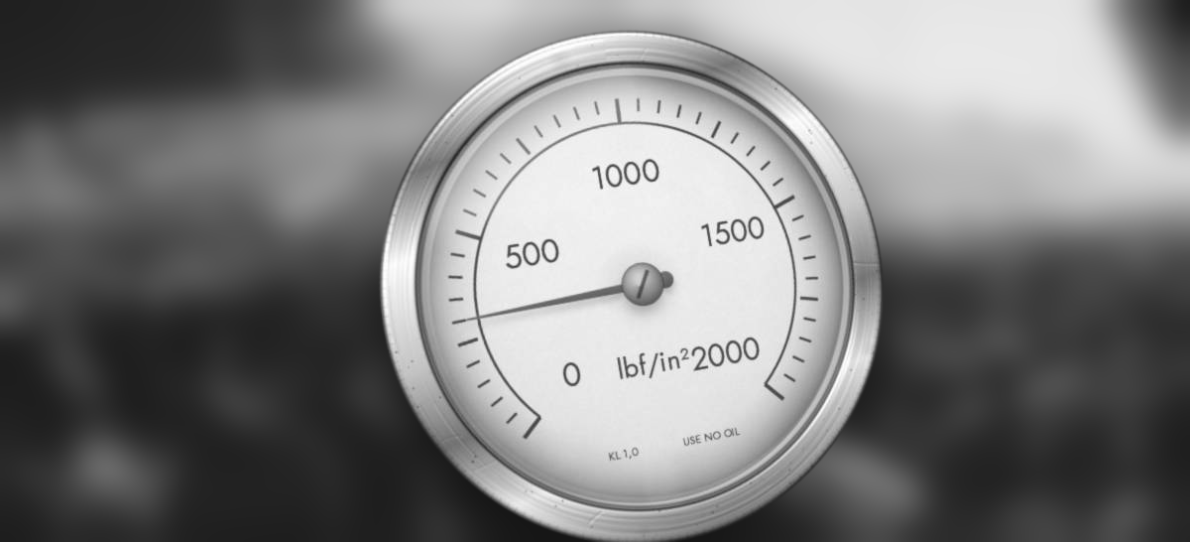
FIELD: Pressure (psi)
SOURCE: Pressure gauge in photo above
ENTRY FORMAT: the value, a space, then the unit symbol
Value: 300 psi
